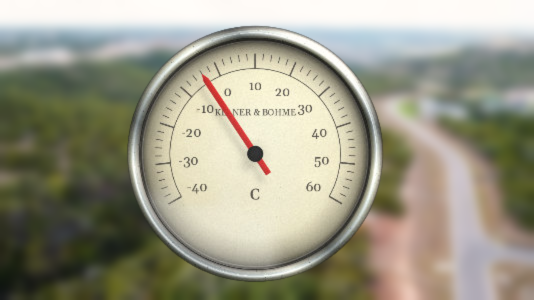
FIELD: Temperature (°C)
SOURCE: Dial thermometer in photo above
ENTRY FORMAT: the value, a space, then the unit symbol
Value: -4 °C
